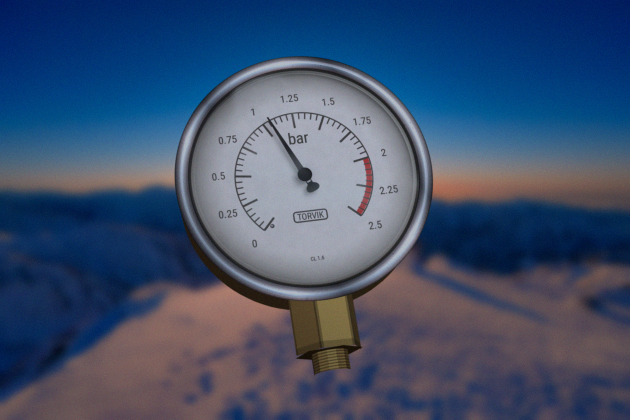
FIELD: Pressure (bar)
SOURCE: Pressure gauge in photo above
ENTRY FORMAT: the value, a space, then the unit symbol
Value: 1.05 bar
